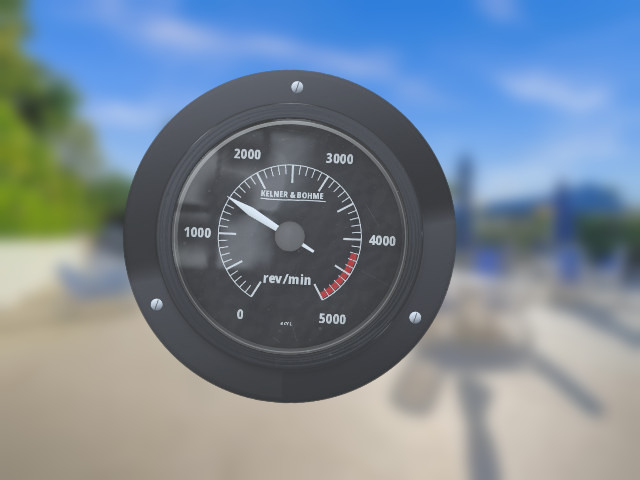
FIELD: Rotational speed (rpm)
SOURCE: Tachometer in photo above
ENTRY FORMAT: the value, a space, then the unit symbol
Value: 1500 rpm
